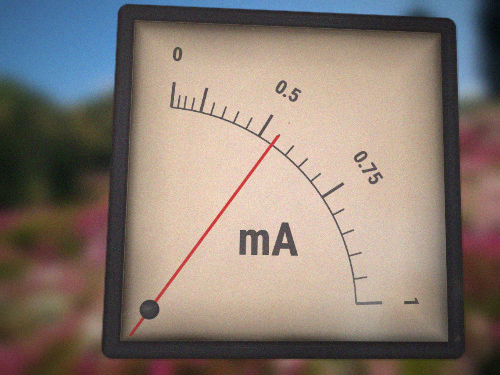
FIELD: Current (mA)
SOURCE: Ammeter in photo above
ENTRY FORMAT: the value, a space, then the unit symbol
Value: 0.55 mA
